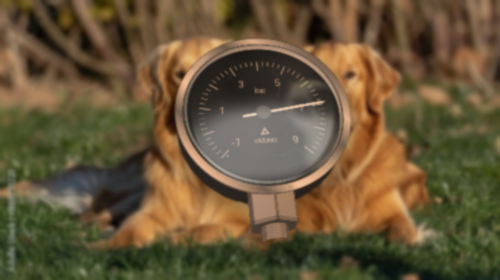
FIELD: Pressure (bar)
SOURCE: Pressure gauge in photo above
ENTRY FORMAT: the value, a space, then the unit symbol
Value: 7 bar
